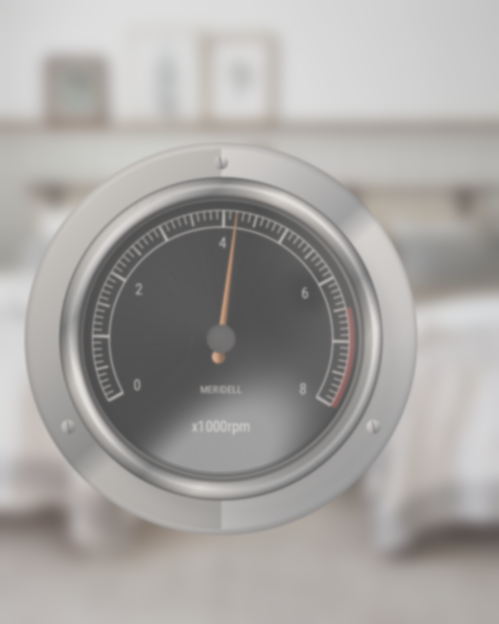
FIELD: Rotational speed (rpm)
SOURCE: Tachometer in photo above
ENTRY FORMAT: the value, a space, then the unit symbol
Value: 4200 rpm
